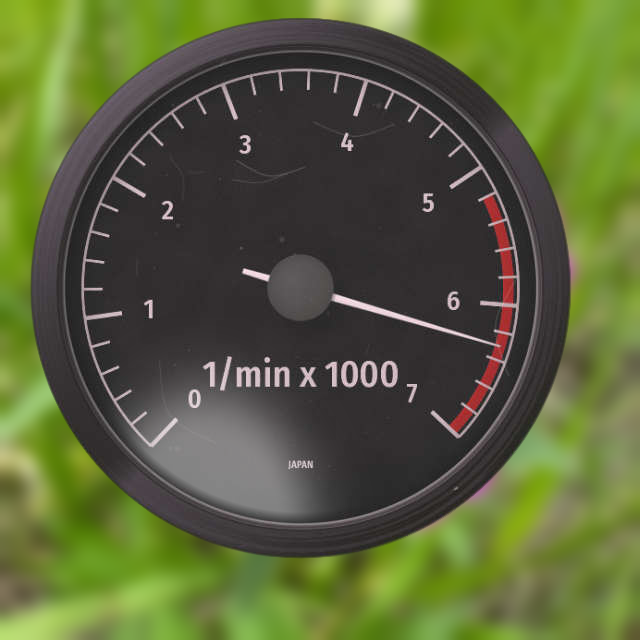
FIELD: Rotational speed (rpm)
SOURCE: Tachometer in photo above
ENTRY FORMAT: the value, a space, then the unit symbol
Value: 6300 rpm
